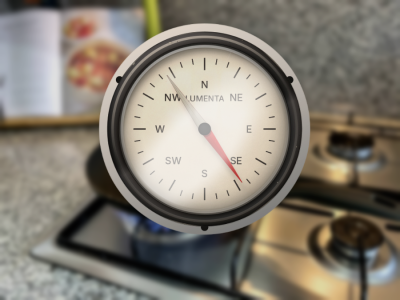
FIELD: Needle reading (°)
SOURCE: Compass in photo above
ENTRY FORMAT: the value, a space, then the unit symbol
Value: 145 °
